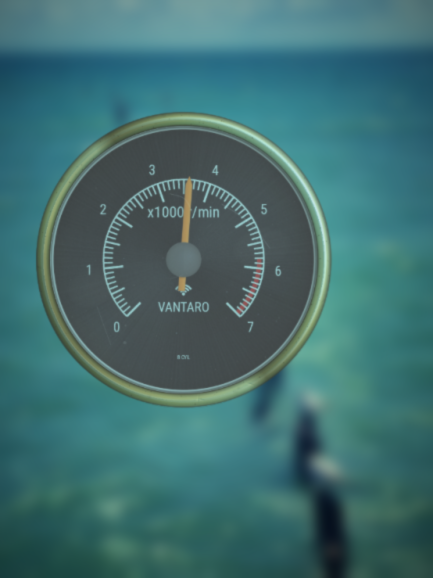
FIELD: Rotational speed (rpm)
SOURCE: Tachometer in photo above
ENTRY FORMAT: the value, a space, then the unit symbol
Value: 3600 rpm
